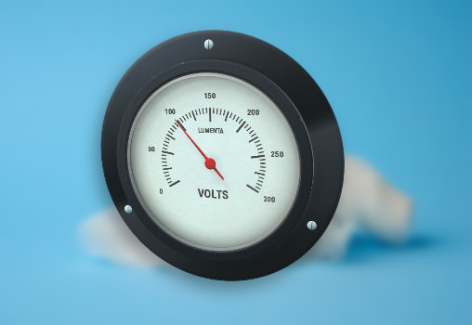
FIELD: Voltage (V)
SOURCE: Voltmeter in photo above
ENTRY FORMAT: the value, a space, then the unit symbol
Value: 100 V
